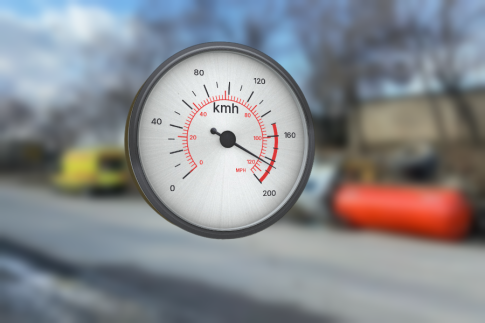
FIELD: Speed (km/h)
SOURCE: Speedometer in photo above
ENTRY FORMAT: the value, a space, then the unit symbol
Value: 185 km/h
